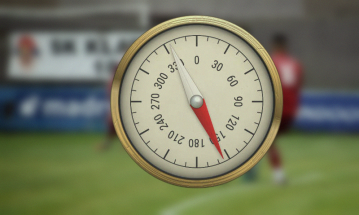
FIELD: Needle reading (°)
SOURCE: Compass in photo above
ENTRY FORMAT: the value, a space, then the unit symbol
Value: 155 °
